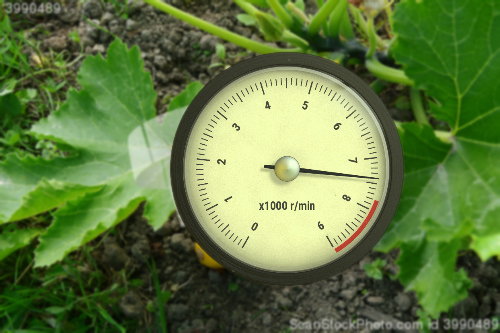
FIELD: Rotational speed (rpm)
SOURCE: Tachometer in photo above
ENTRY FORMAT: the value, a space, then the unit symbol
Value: 7400 rpm
